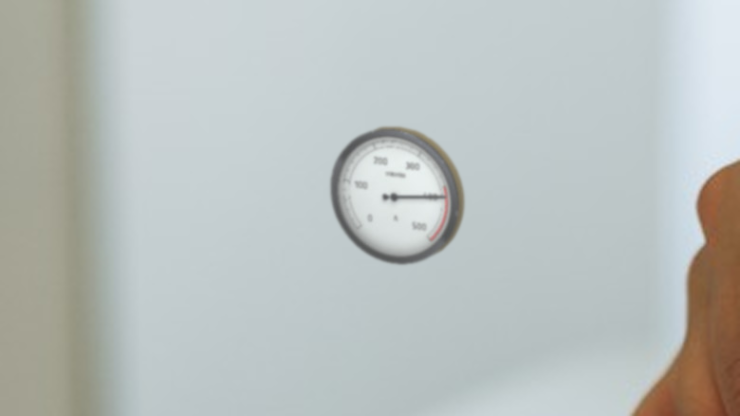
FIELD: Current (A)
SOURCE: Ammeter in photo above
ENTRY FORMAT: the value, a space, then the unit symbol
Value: 400 A
